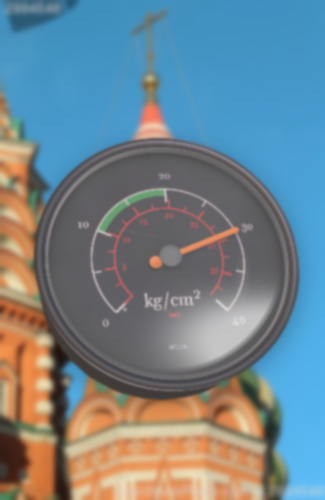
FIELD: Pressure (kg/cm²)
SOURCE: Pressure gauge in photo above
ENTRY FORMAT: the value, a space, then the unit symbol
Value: 30 kg/cm²
